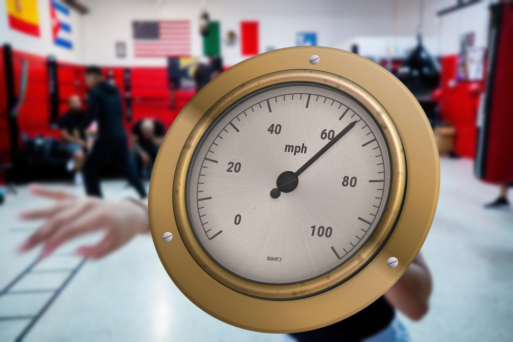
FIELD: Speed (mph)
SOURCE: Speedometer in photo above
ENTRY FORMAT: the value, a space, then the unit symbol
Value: 64 mph
